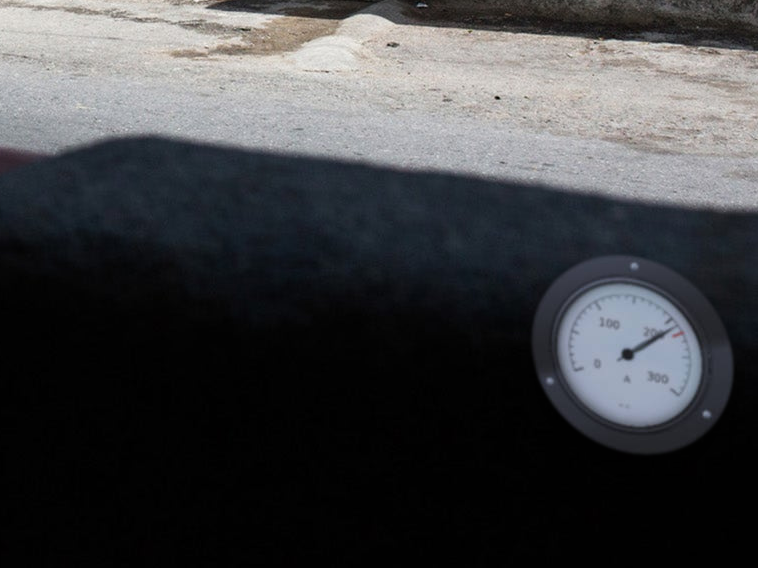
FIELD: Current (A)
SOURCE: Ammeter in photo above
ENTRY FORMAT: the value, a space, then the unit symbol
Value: 210 A
